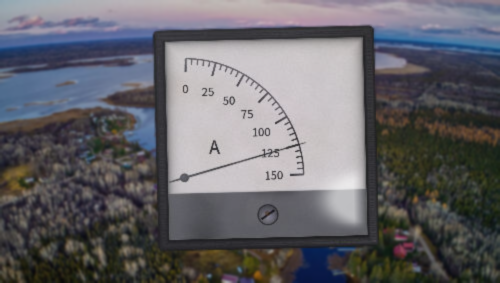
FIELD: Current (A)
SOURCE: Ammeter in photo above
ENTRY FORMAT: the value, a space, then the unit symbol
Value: 125 A
